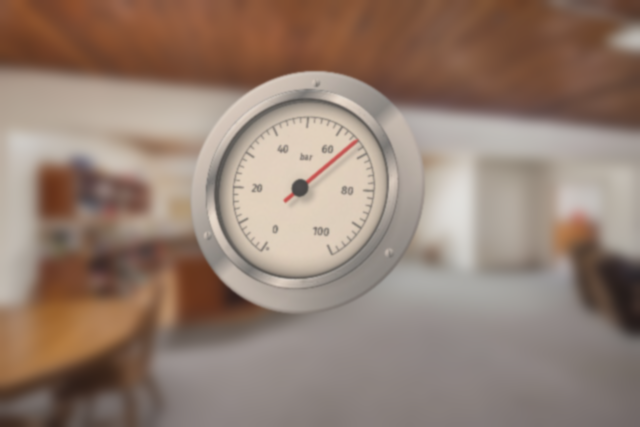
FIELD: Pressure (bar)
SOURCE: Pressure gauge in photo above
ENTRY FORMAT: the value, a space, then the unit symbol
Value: 66 bar
